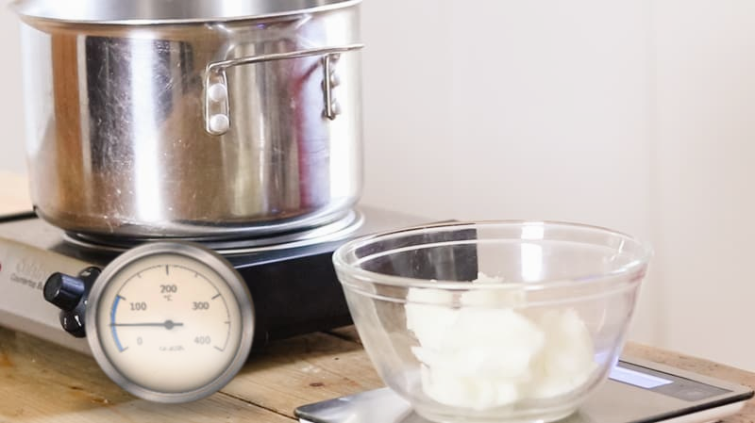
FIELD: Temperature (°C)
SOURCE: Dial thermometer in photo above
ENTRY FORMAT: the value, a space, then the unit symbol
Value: 50 °C
